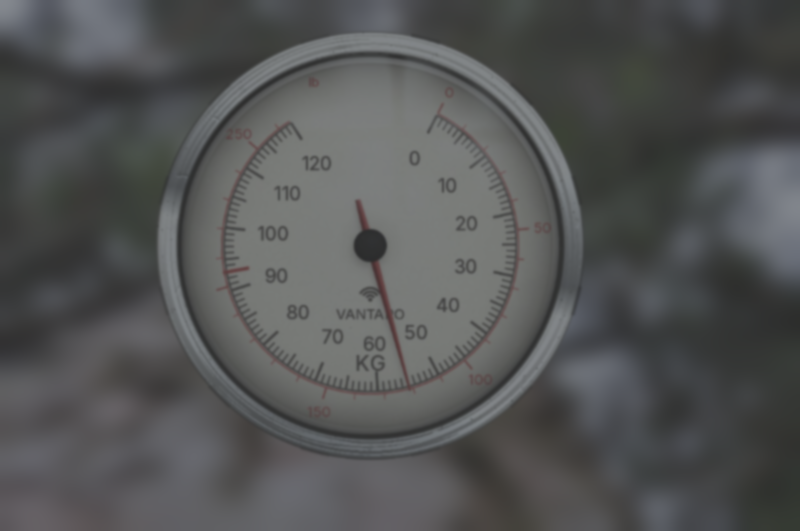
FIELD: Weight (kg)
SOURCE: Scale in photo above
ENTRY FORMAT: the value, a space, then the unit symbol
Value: 55 kg
